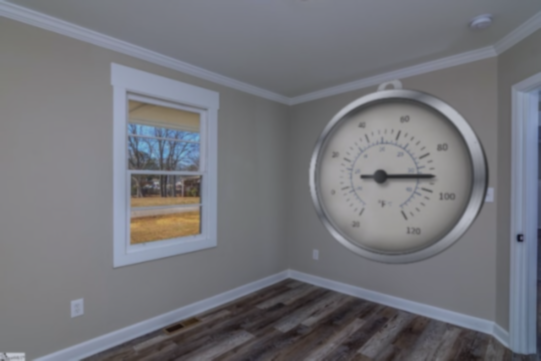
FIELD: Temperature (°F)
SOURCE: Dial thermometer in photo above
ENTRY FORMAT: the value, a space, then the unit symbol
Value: 92 °F
